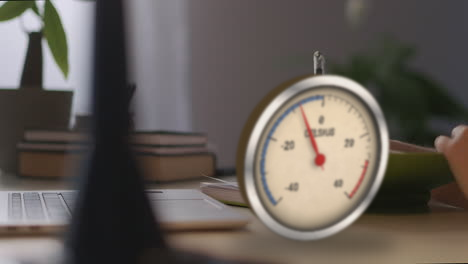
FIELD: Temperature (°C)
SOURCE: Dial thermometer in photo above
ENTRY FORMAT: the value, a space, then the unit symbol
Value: -8 °C
